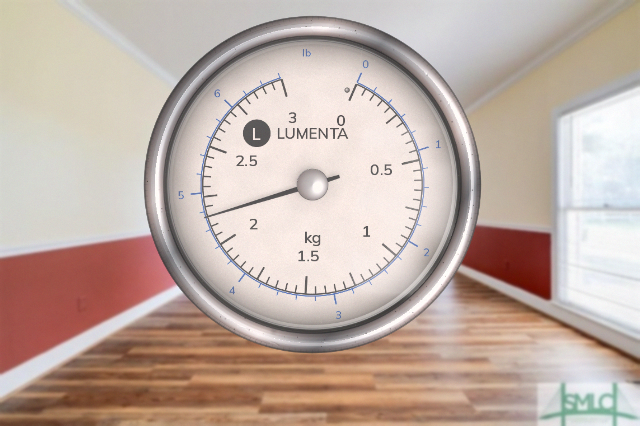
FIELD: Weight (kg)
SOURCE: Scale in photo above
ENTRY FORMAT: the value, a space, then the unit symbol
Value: 2.15 kg
